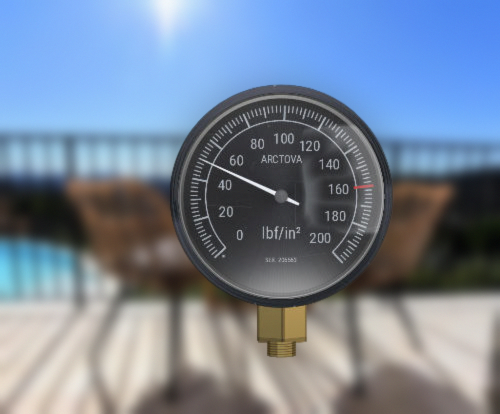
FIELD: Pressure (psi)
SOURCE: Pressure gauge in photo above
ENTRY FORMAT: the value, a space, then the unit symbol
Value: 50 psi
